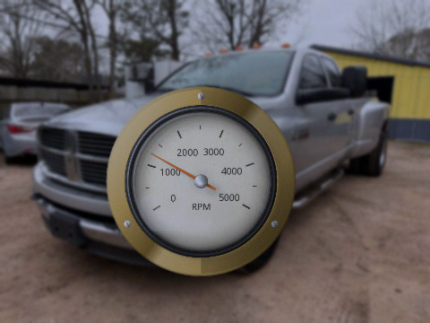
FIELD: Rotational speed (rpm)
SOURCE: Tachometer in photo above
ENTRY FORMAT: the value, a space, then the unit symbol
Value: 1250 rpm
